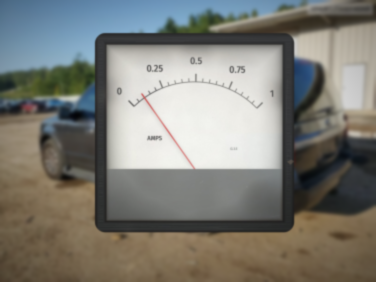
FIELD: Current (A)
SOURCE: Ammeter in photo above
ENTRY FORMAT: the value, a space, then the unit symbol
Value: 0.1 A
